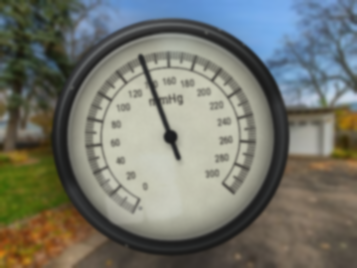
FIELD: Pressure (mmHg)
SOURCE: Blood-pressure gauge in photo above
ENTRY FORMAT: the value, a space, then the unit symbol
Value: 140 mmHg
